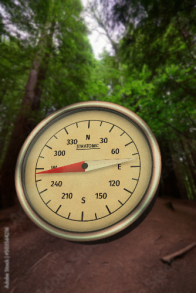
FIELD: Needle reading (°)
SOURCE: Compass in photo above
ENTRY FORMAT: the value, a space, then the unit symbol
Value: 262.5 °
